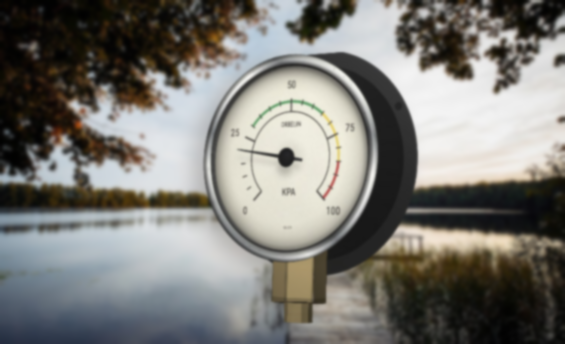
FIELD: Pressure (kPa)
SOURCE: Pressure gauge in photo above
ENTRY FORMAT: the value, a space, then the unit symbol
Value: 20 kPa
